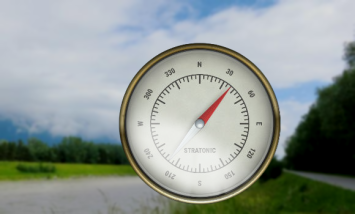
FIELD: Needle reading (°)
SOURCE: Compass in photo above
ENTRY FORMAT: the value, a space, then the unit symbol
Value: 40 °
